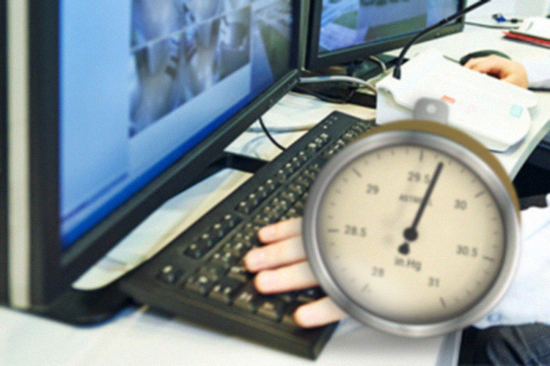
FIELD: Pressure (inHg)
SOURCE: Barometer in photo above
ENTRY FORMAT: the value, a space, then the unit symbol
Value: 29.65 inHg
